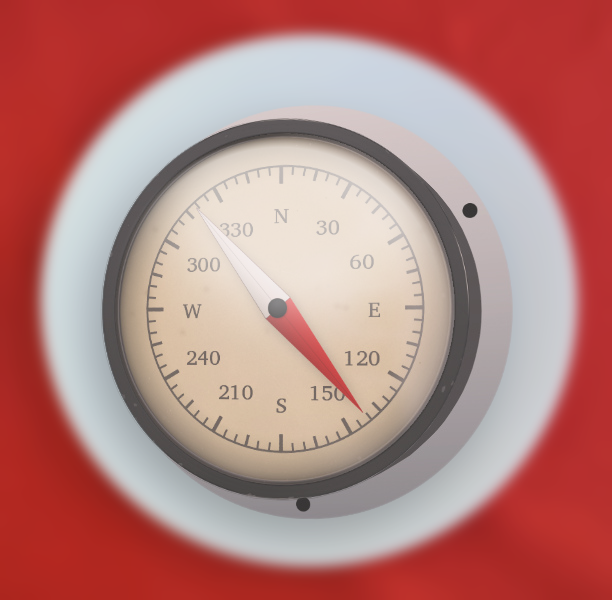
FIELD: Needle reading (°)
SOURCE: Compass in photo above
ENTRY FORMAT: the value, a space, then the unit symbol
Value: 140 °
